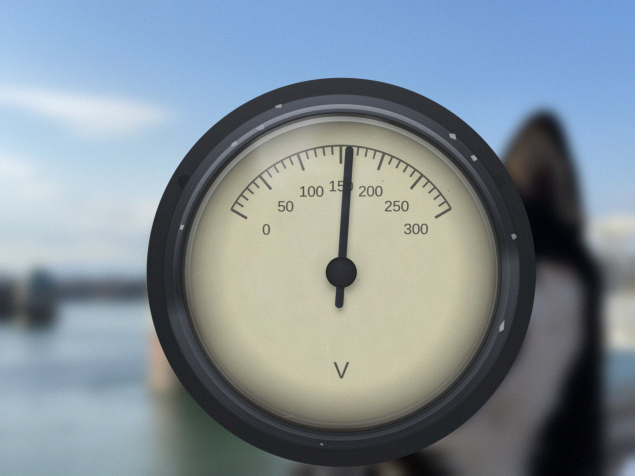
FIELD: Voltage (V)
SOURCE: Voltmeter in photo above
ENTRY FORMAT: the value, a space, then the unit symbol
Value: 160 V
